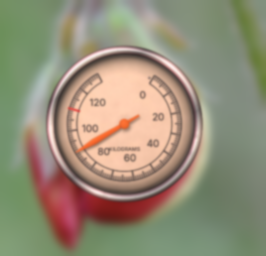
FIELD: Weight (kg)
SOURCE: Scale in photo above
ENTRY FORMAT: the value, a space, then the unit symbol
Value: 90 kg
